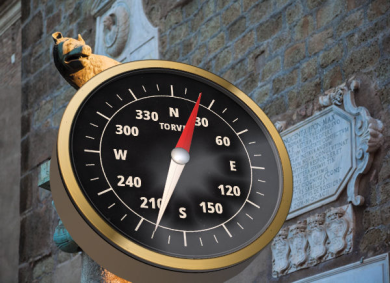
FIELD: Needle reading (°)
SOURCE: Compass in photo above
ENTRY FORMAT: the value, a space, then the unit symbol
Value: 20 °
